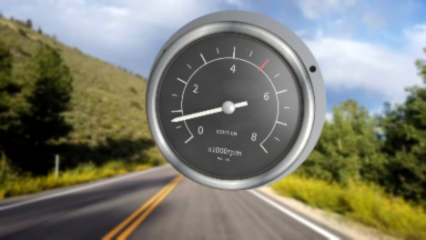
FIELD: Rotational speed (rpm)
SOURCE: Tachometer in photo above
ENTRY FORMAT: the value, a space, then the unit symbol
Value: 750 rpm
